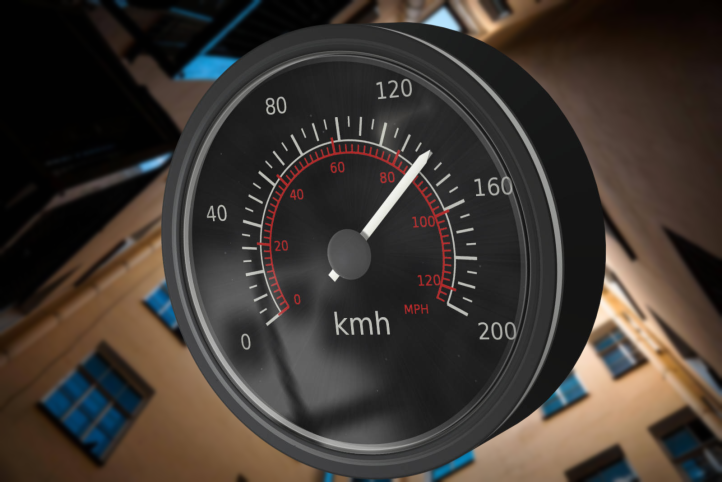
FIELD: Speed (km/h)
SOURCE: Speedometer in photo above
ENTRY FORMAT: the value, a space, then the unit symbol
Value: 140 km/h
